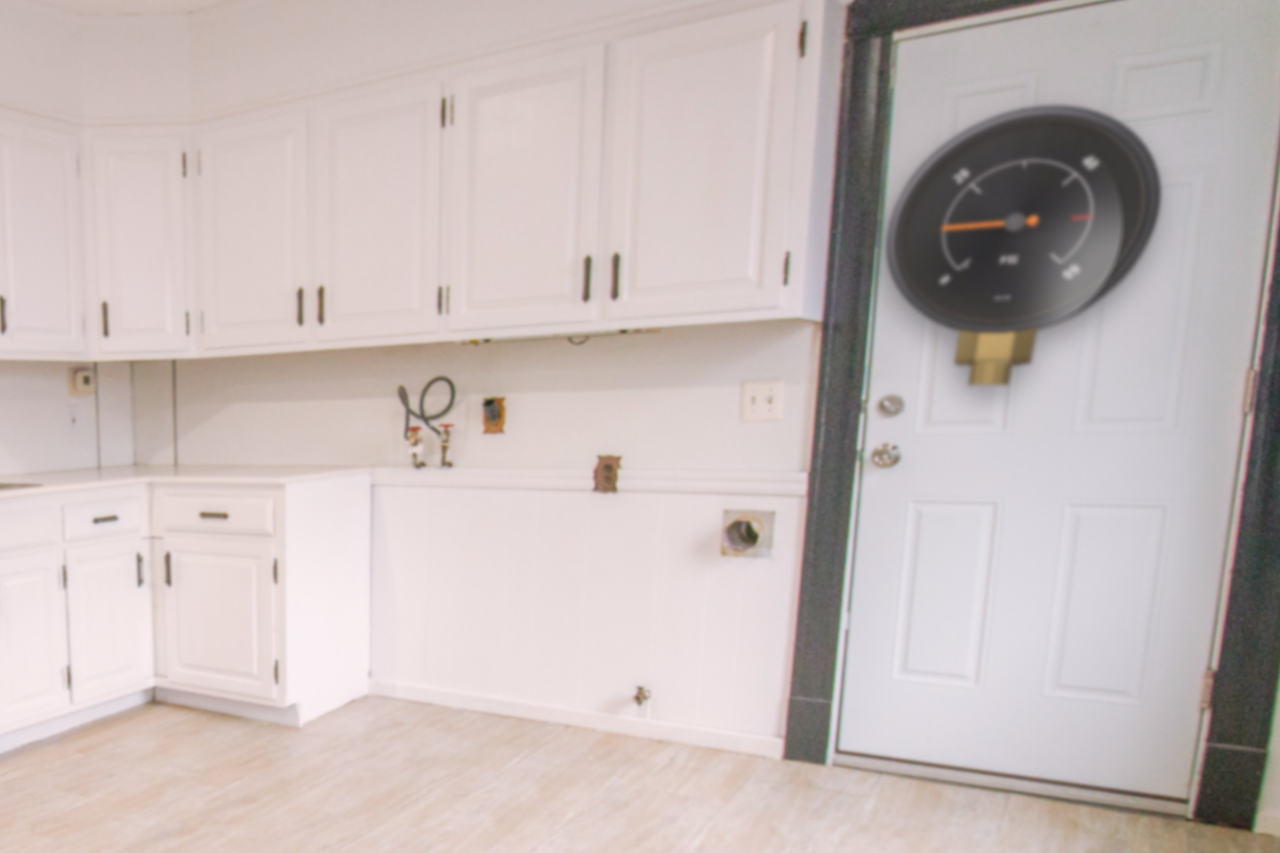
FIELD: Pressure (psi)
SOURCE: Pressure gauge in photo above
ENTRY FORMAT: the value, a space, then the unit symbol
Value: 10 psi
